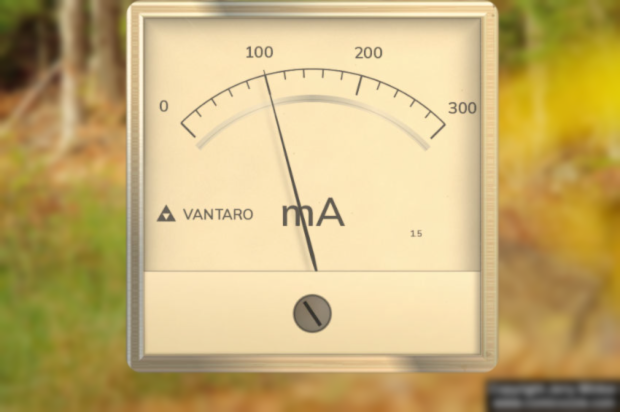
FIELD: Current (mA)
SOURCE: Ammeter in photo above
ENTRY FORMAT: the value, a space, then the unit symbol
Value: 100 mA
